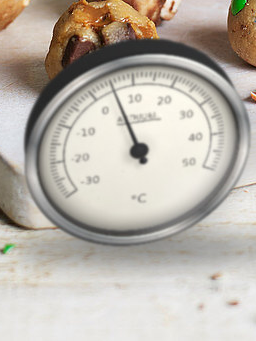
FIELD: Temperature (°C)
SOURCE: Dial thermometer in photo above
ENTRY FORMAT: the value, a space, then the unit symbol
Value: 5 °C
